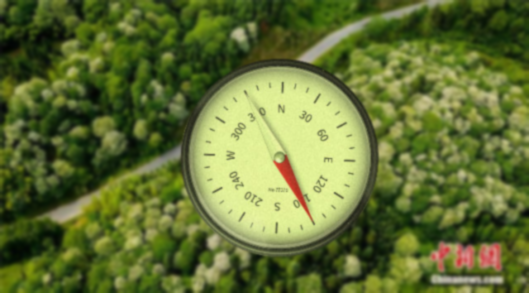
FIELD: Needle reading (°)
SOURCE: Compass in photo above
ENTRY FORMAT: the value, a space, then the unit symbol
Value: 150 °
